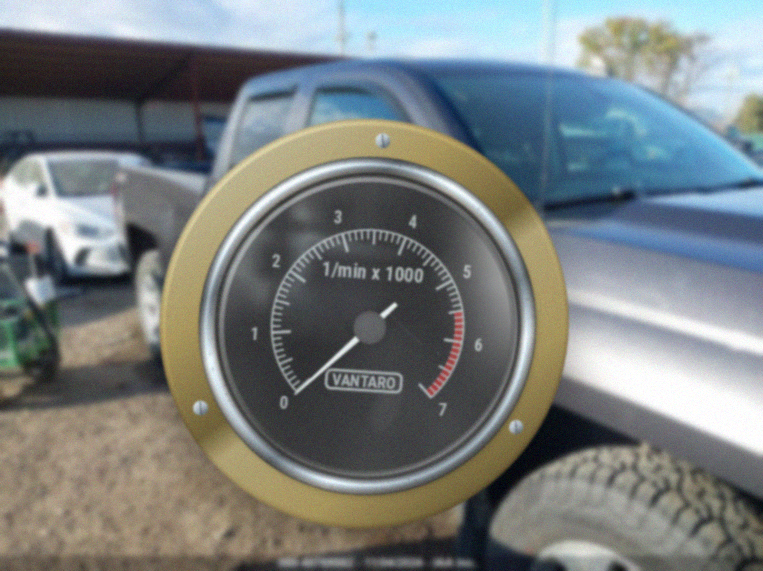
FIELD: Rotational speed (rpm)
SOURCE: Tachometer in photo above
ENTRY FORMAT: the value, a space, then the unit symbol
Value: 0 rpm
